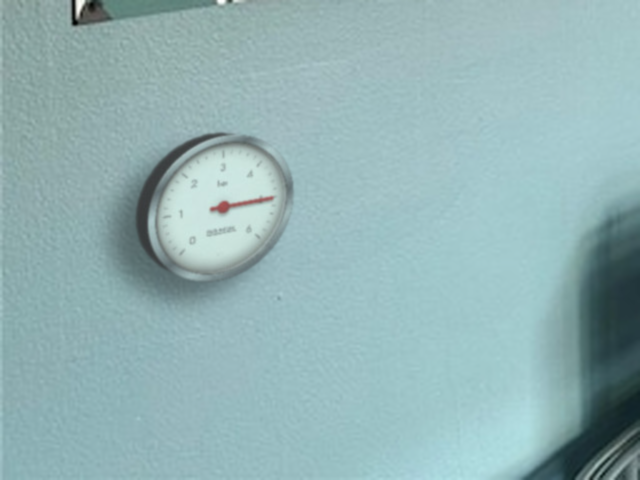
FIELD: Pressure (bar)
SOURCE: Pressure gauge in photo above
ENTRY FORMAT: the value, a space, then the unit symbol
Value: 5 bar
